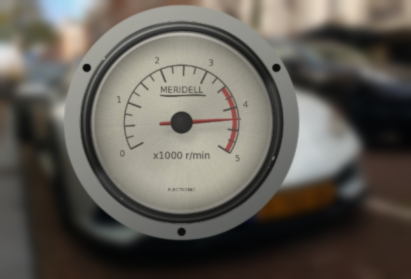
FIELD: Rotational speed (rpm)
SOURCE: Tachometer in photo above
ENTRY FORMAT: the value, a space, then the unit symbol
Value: 4250 rpm
